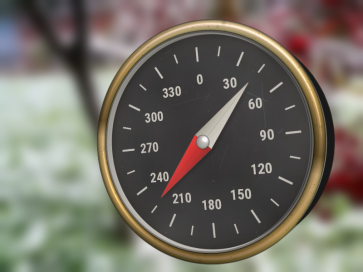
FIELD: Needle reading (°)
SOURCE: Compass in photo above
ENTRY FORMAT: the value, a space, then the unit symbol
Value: 225 °
